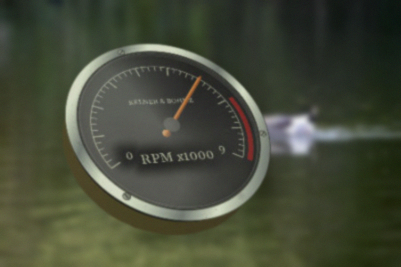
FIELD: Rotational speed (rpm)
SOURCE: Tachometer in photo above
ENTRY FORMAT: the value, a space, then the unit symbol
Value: 6000 rpm
